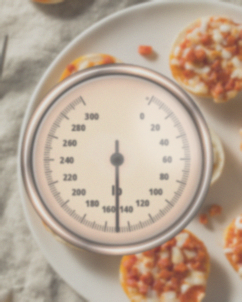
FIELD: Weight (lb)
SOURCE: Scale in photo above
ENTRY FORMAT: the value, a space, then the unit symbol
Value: 150 lb
